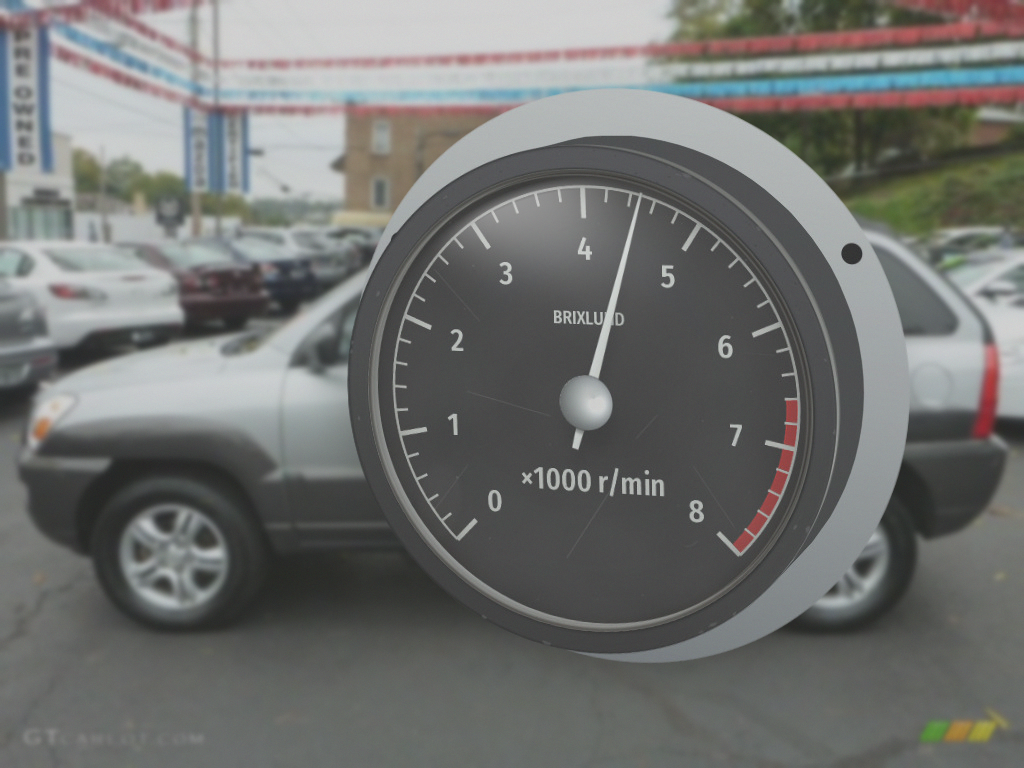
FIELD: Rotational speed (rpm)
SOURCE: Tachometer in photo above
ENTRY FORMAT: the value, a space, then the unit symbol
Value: 4500 rpm
